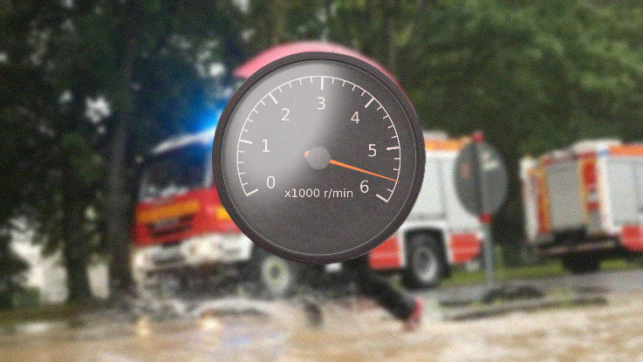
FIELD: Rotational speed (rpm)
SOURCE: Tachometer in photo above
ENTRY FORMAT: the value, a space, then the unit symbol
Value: 5600 rpm
